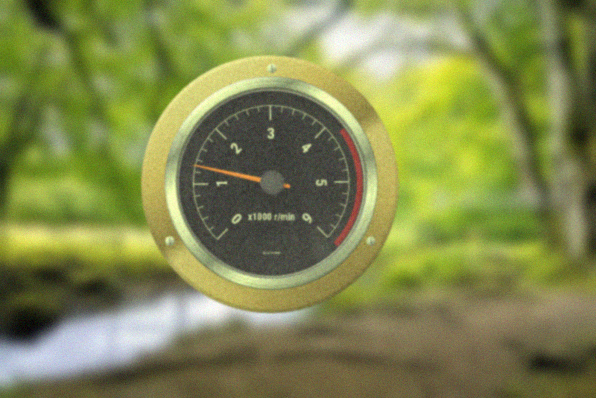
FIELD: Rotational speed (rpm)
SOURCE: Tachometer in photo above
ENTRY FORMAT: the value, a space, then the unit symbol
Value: 1300 rpm
